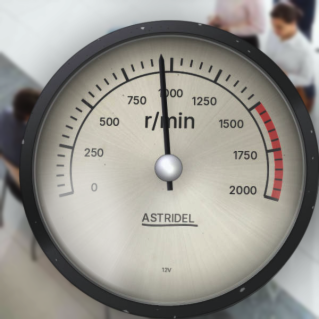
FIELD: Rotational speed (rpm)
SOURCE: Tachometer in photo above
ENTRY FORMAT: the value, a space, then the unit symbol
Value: 950 rpm
